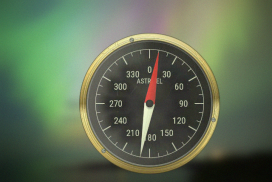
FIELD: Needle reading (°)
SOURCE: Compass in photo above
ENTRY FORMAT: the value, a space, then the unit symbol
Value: 10 °
